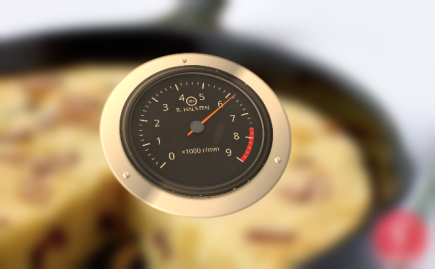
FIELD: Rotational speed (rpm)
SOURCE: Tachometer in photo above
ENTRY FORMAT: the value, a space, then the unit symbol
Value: 6200 rpm
